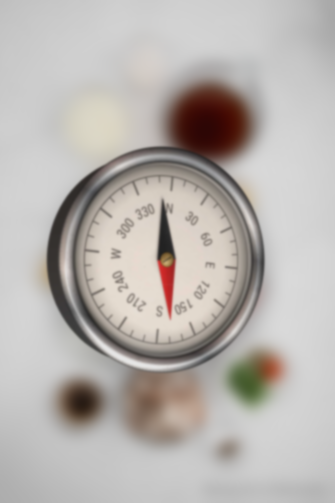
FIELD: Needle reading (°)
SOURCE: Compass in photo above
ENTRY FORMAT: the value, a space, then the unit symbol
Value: 170 °
